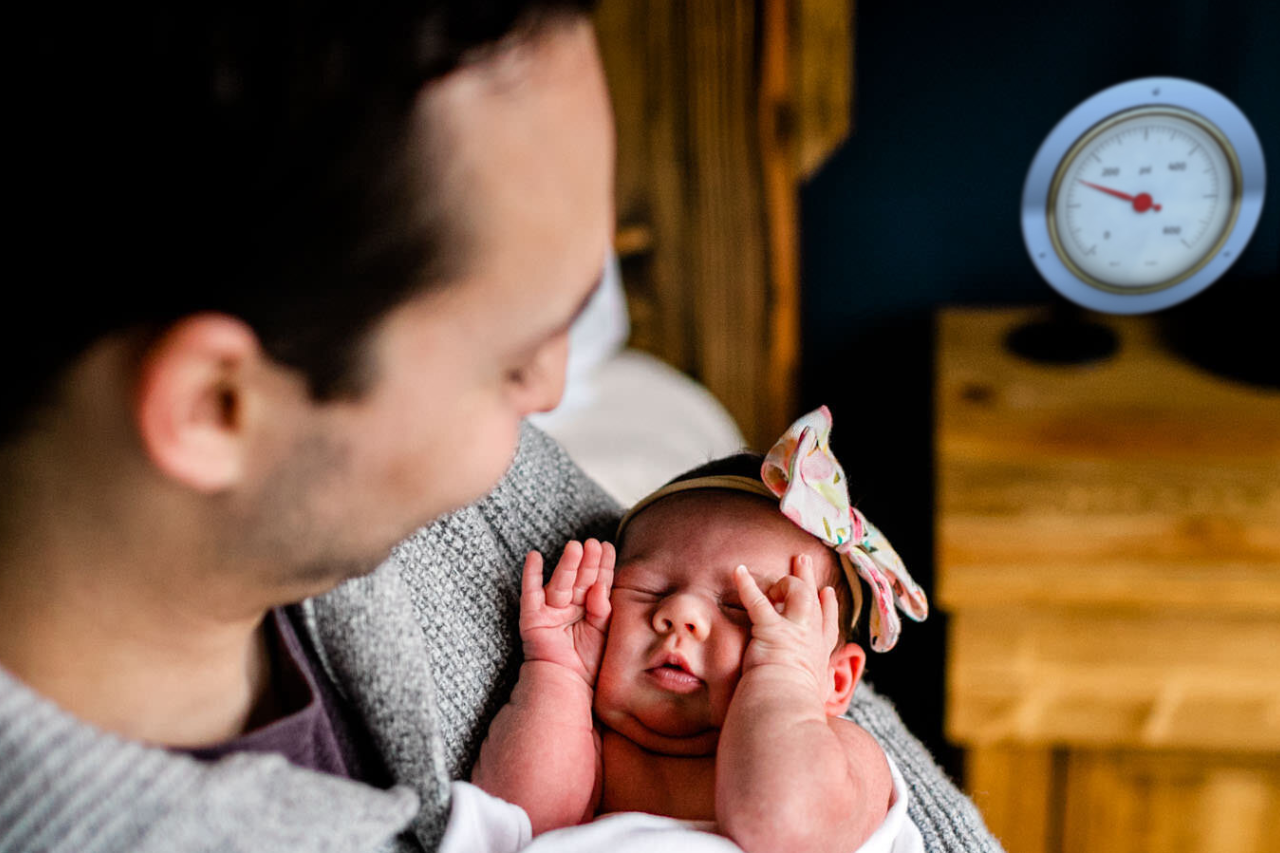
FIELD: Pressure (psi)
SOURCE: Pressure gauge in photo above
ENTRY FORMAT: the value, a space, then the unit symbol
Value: 150 psi
